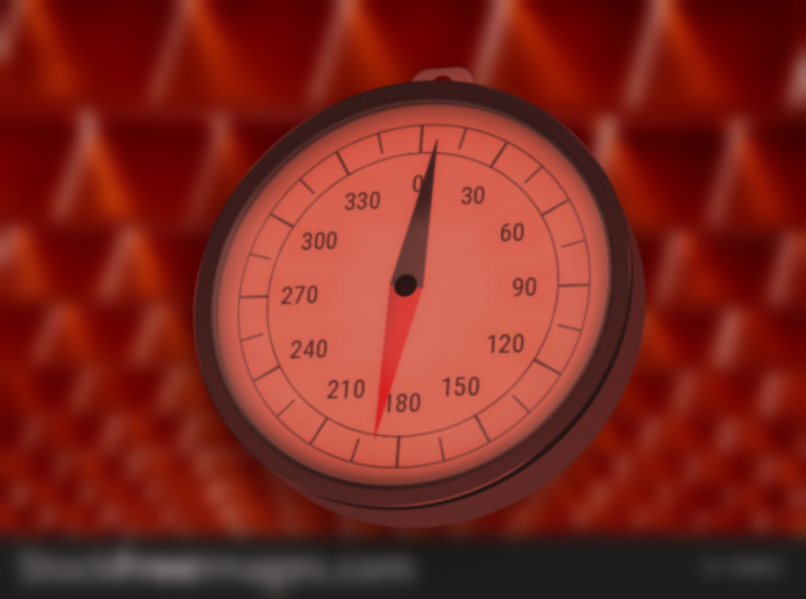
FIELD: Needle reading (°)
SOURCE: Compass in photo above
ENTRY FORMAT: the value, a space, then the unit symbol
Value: 187.5 °
